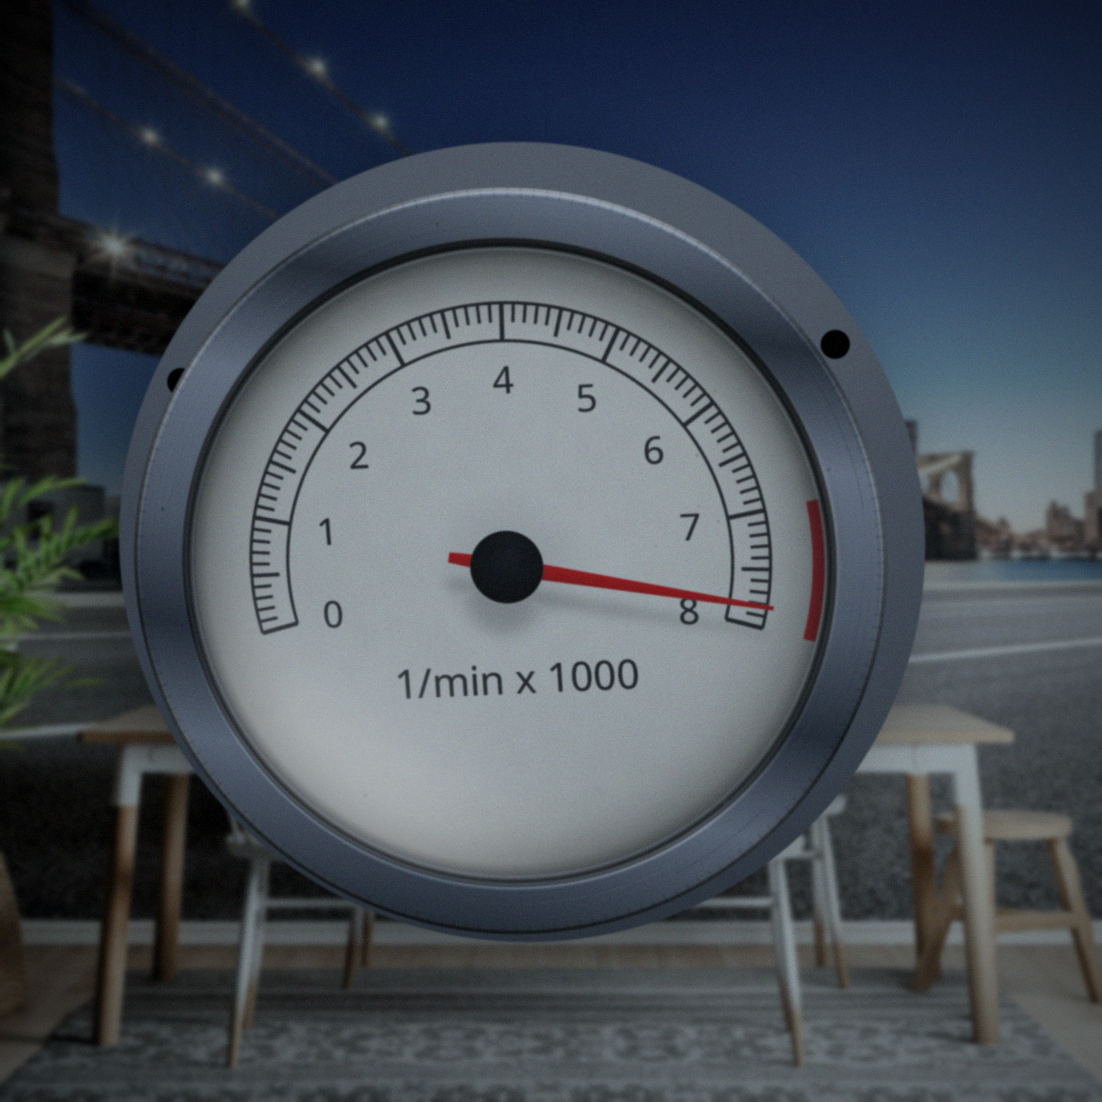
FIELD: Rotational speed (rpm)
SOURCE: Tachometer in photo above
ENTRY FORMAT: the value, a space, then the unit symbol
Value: 7800 rpm
